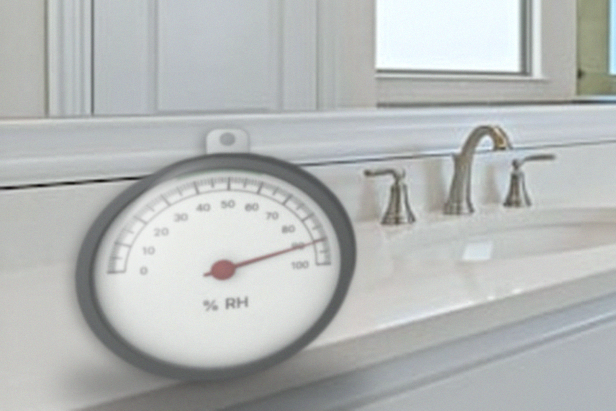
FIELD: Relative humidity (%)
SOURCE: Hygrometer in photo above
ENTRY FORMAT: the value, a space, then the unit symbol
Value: 90 %
